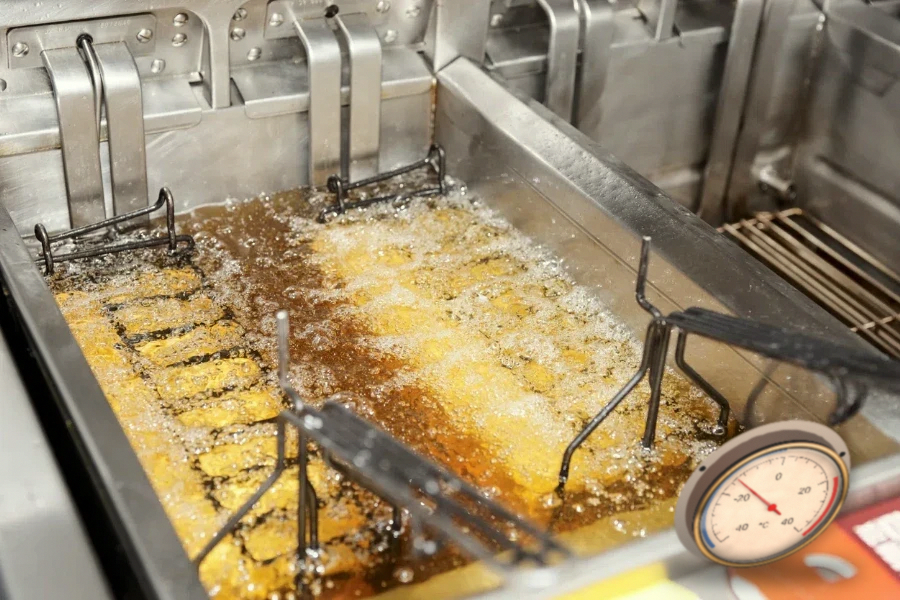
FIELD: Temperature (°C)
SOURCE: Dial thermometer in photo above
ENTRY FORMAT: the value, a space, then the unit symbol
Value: -14 °C
